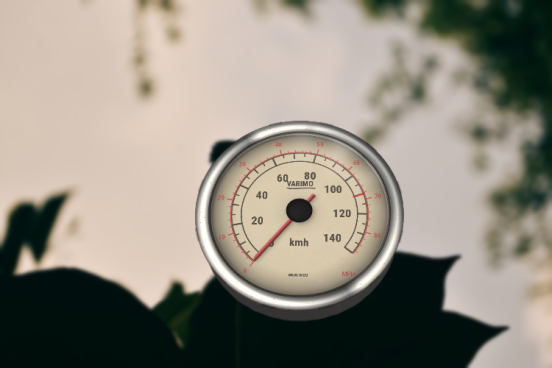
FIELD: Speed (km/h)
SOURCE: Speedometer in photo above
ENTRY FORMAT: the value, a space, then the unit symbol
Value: 0 km/h
